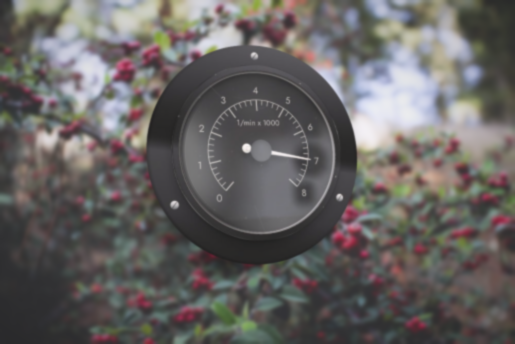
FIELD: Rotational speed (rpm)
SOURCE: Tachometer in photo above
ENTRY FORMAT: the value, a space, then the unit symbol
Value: 7000 rpm
